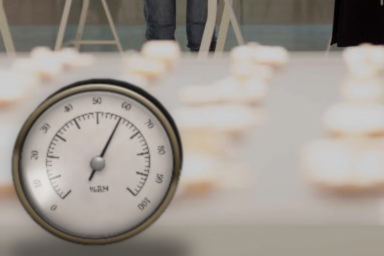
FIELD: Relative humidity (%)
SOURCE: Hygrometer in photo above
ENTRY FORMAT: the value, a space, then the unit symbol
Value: 60 %
